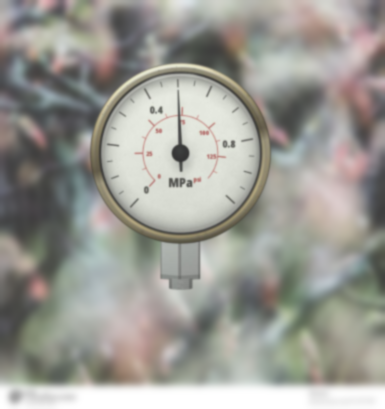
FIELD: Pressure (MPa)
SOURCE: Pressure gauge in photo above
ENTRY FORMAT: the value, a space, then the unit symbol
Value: 0.5 MPa
